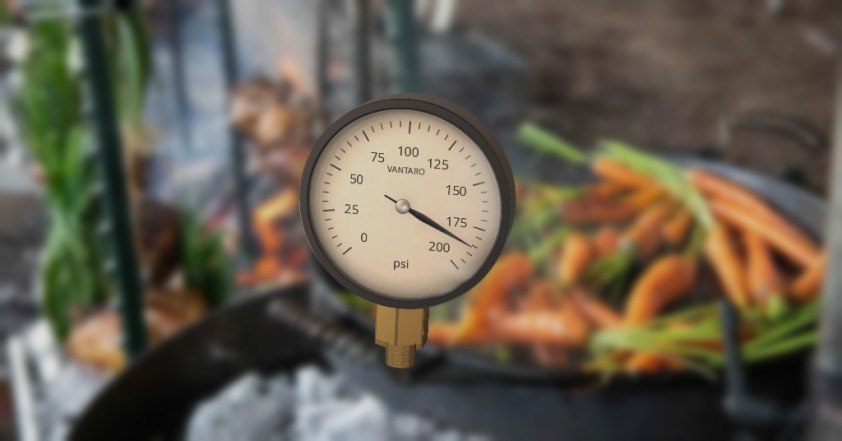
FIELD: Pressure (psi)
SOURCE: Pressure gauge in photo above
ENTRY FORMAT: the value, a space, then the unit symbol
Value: 185 psi
